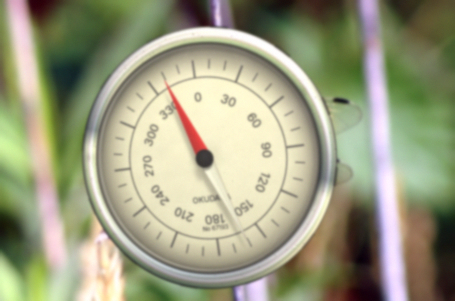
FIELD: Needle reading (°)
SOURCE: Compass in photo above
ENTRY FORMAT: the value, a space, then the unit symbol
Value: 340 °
